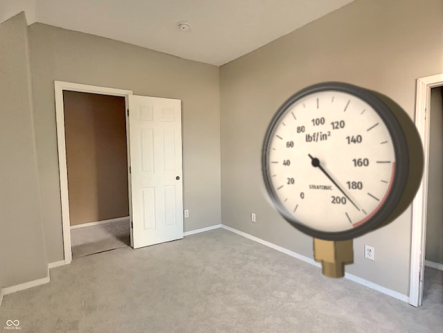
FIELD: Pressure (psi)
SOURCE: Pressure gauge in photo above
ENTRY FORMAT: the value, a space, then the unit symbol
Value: 190 psi
